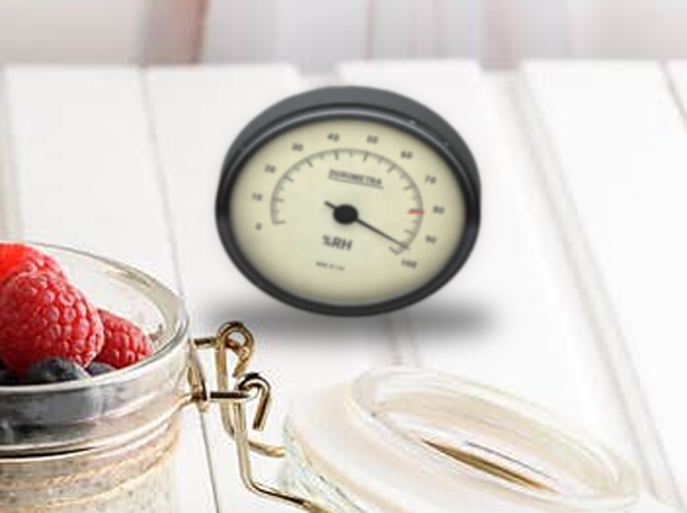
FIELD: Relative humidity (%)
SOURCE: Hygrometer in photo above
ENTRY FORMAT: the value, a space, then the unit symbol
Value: 95 %
